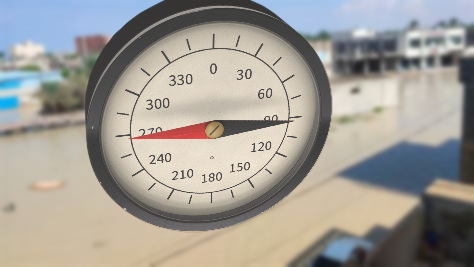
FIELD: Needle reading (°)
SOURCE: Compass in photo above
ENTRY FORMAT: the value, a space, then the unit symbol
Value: 270 °
